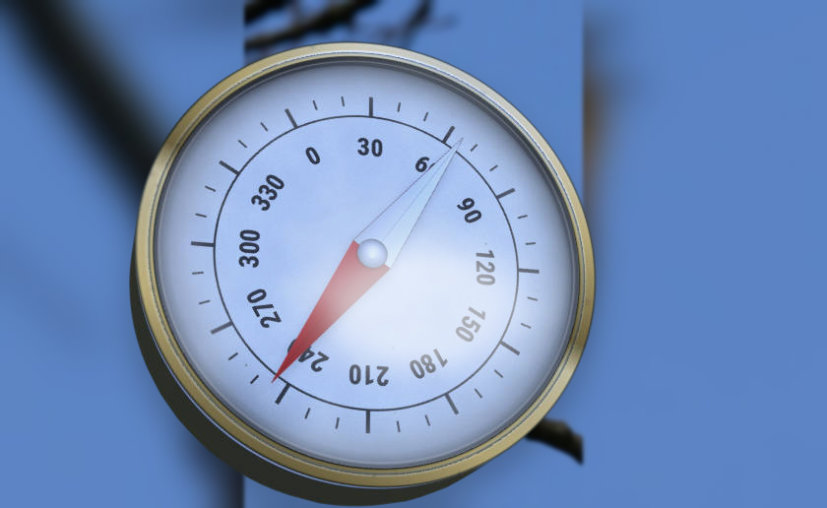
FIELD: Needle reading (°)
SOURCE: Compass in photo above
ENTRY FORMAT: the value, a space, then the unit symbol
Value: 245 °
